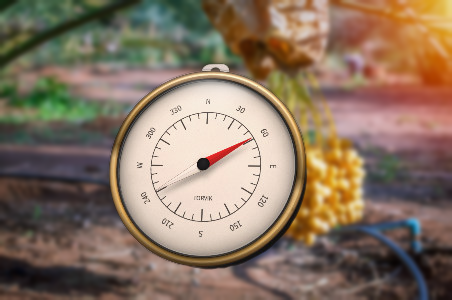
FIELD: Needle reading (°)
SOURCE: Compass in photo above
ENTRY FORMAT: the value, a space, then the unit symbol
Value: 60 °
